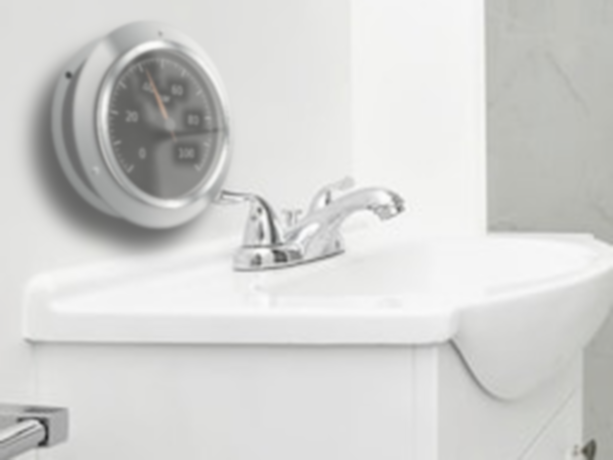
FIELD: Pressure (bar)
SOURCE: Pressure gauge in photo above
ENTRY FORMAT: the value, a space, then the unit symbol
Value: 40 bar
